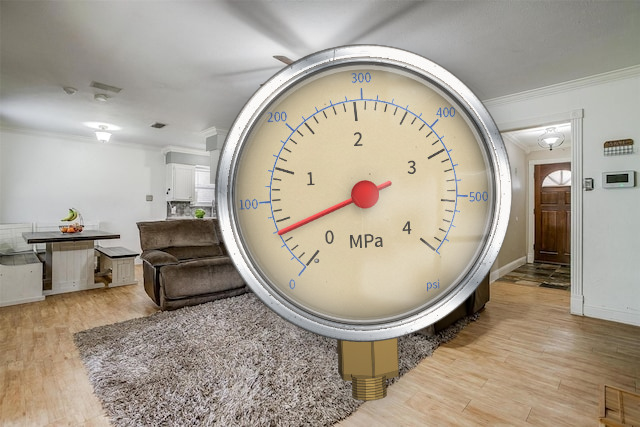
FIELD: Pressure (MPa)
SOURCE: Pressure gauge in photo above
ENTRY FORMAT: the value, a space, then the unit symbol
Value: 0.4 MPa
